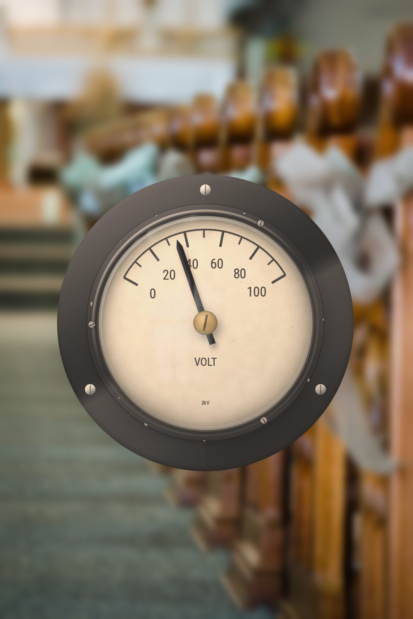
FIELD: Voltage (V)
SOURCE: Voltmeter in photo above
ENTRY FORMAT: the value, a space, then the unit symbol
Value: 35 V
